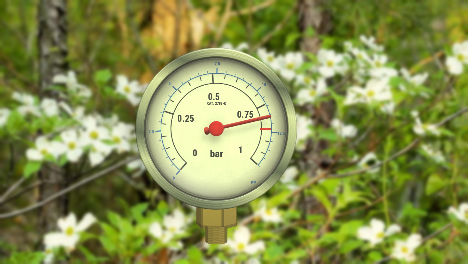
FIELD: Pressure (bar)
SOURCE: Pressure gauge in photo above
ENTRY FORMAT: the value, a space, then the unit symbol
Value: 0.8 bar
